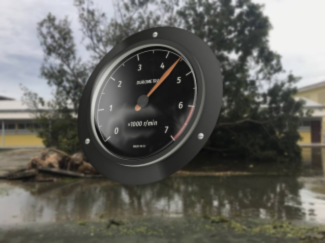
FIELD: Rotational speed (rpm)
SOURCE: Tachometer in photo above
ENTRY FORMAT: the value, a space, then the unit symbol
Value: 4500 rpm
